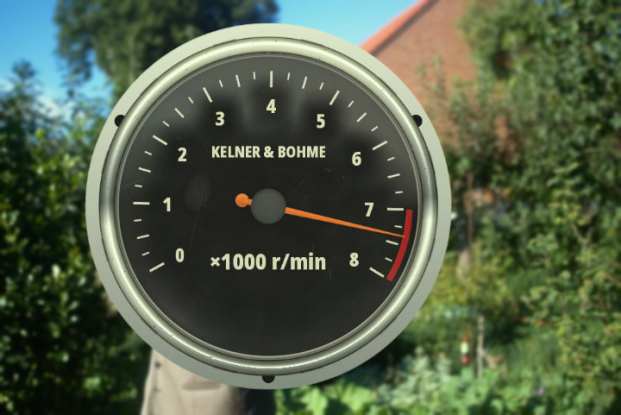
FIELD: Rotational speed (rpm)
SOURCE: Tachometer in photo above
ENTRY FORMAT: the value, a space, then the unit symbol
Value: 7375 rpm
